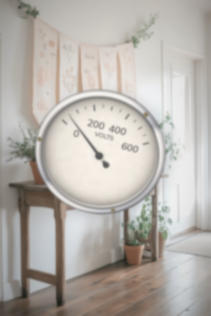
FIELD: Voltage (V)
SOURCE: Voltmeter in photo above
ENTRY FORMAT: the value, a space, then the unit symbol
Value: 50 V
